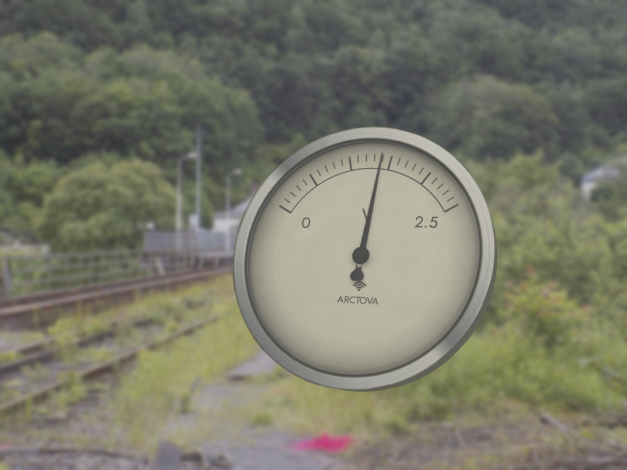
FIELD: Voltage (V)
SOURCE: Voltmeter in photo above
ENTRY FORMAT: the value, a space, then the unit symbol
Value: 1.4 V
